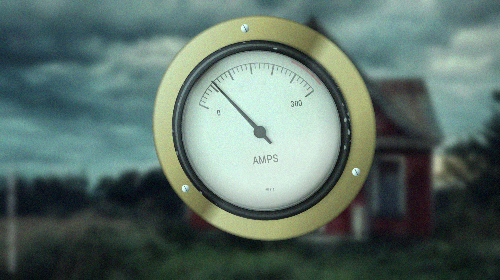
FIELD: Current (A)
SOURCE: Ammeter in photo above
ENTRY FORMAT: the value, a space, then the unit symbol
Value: 60 A
